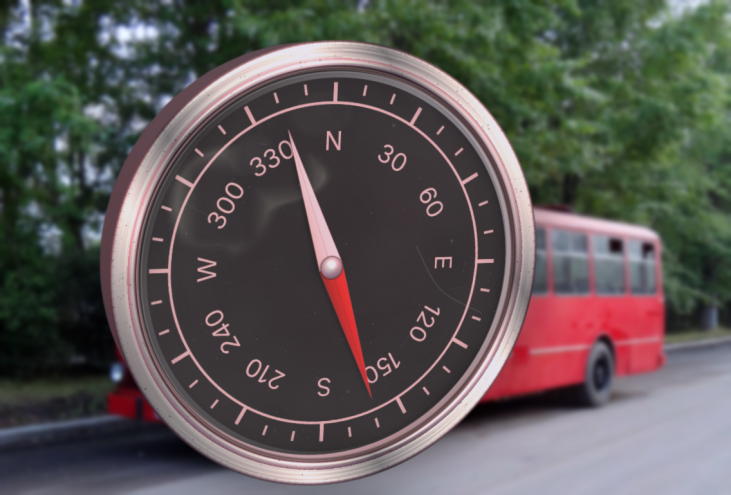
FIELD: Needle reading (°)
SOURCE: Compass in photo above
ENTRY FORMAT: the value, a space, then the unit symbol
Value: 160 °
